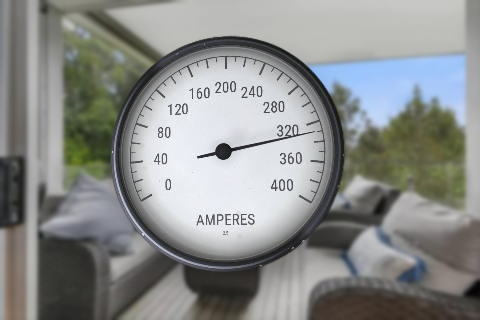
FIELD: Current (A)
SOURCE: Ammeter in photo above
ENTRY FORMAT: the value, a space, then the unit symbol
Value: 330 A
